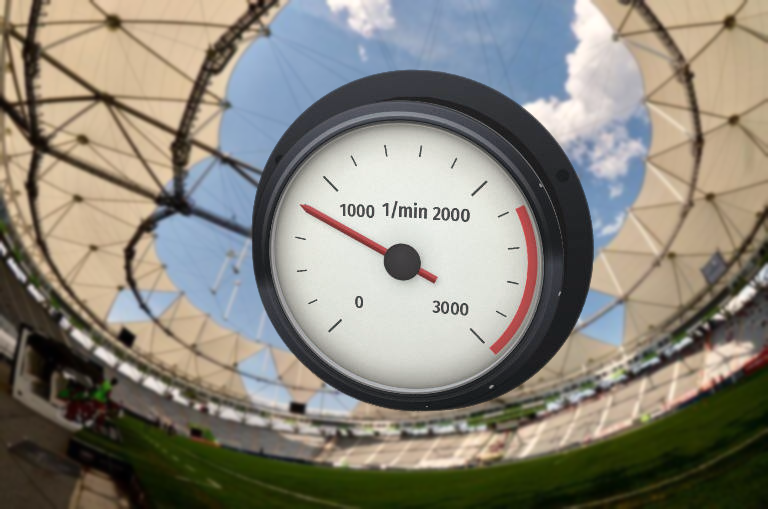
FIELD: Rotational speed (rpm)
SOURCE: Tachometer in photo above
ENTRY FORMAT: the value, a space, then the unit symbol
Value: 800 rpm
